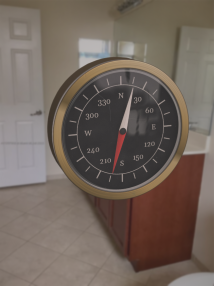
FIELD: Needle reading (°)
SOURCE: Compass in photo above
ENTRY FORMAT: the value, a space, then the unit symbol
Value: 195 °
